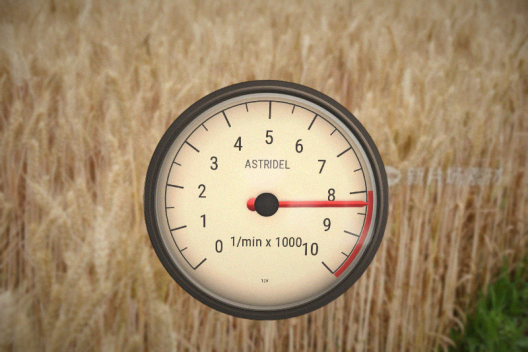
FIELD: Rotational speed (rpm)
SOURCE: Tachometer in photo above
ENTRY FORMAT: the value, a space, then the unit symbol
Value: 8250 rpm
